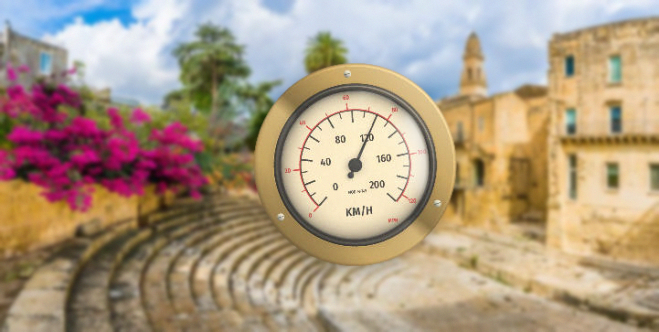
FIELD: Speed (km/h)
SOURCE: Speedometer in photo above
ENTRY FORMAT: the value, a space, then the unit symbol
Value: 120 km/h
